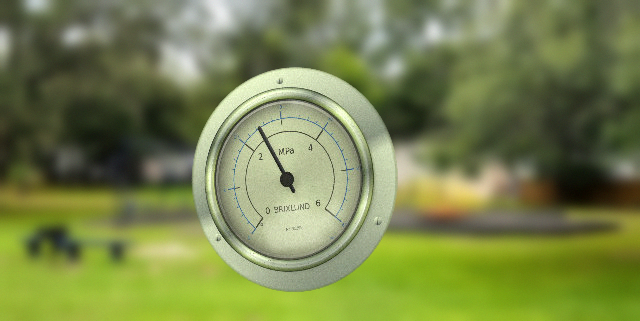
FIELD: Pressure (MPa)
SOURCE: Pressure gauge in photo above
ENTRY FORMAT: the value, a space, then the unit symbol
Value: 2.5 MPa
